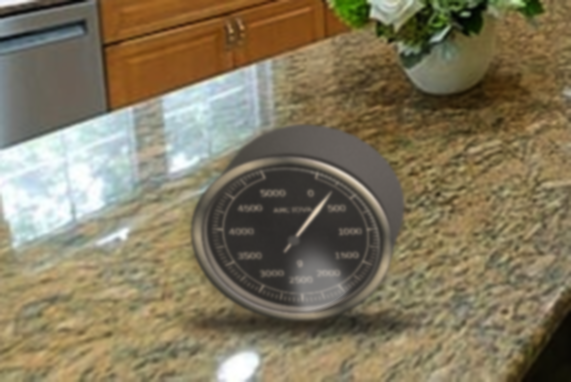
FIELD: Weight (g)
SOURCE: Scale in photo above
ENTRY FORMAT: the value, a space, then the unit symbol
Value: 250 g
